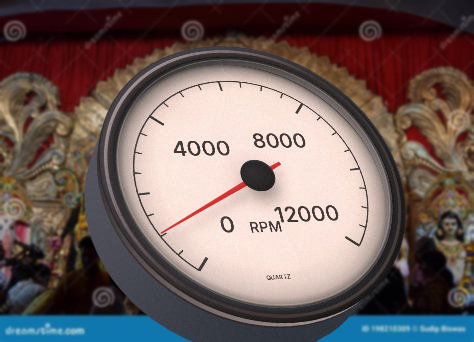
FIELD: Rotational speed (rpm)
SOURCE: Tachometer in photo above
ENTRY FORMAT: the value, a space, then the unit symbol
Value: 1000 rpm
